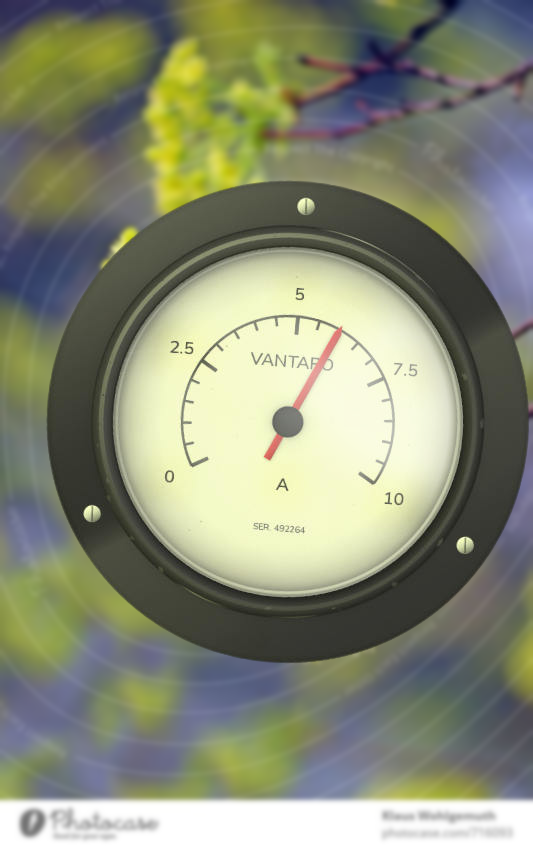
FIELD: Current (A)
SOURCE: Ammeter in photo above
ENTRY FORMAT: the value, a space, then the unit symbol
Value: 6 A
